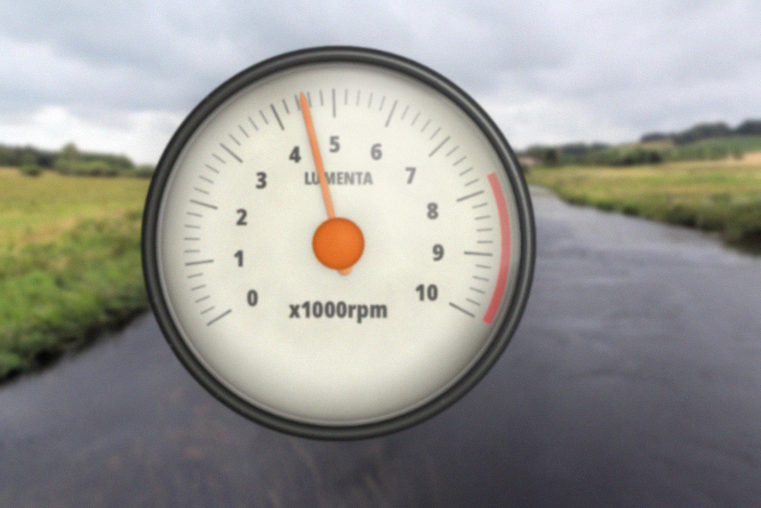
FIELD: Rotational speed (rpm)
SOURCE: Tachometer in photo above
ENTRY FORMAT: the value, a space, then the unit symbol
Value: 4500 rpm
